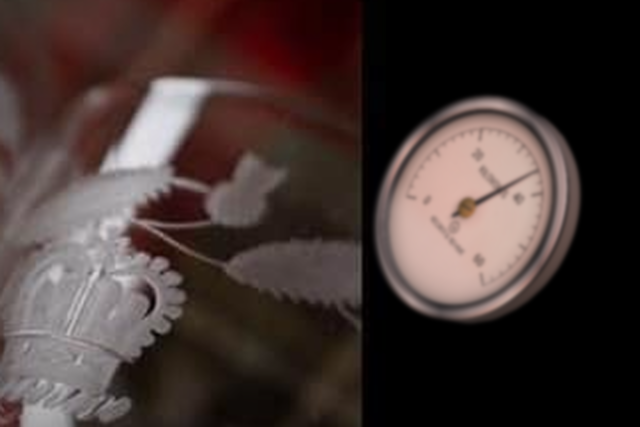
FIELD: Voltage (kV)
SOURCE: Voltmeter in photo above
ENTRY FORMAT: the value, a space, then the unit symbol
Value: 36 kV
